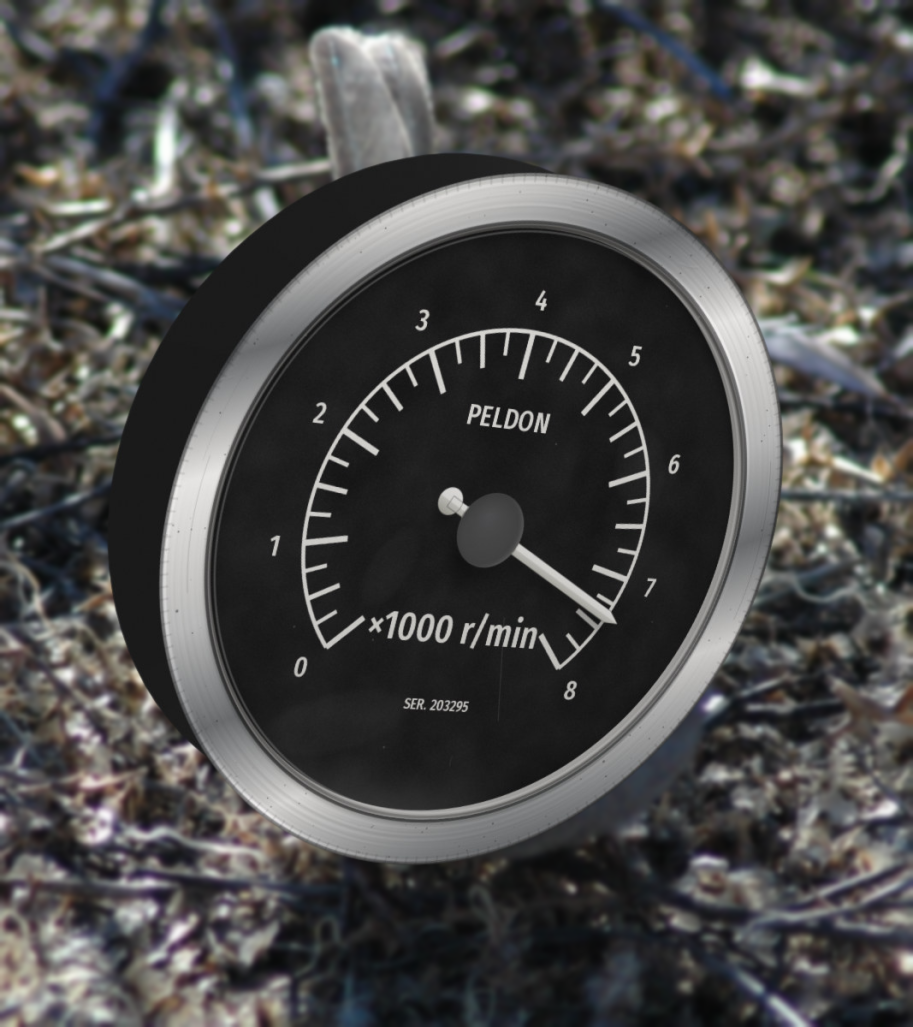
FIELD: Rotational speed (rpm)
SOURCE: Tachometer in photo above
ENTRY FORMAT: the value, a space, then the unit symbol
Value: 7375 rpm
